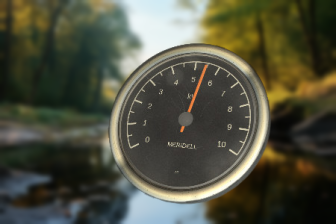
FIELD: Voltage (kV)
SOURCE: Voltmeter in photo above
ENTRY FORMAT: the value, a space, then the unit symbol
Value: 5.5 kV
